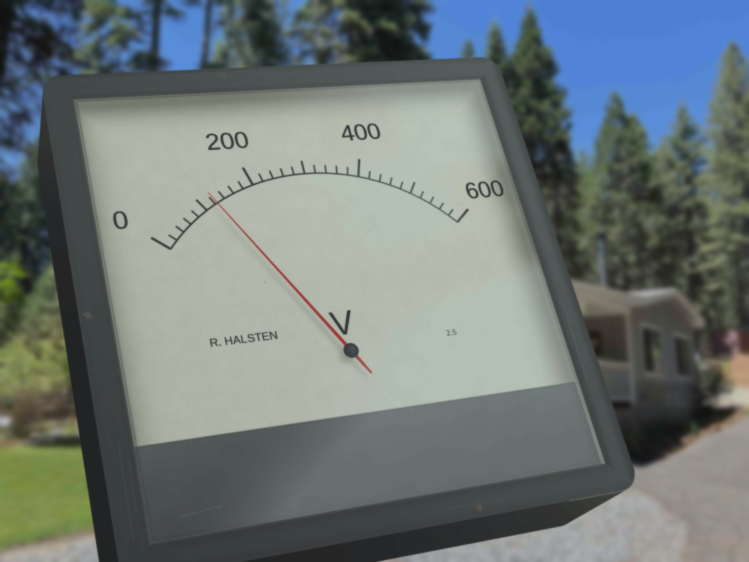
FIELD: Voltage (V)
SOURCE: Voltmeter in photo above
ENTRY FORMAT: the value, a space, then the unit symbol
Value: 120 V
